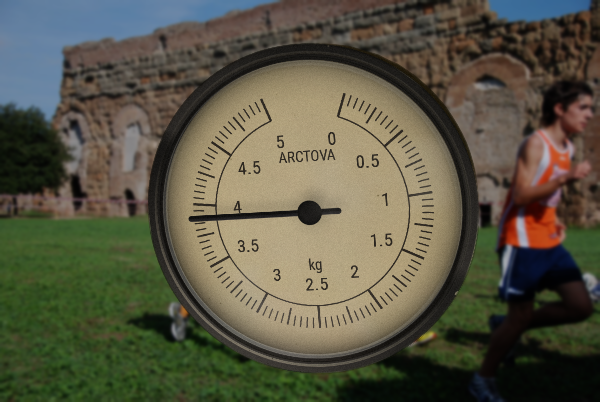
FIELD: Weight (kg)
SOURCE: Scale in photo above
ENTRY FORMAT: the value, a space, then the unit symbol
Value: 3.9 kg
